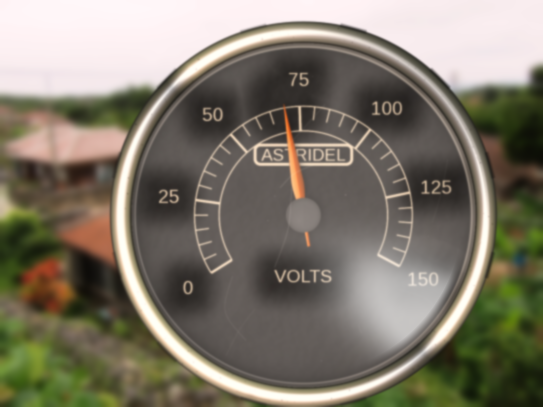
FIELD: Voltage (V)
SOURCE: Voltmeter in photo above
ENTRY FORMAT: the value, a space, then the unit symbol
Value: 70 V
